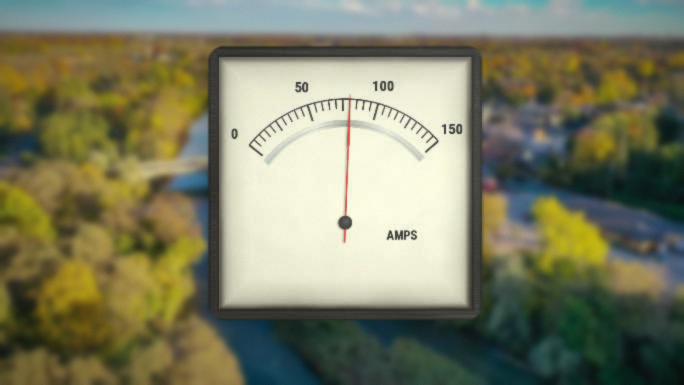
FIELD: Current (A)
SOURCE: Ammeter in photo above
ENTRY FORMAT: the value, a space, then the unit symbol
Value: 80 A
